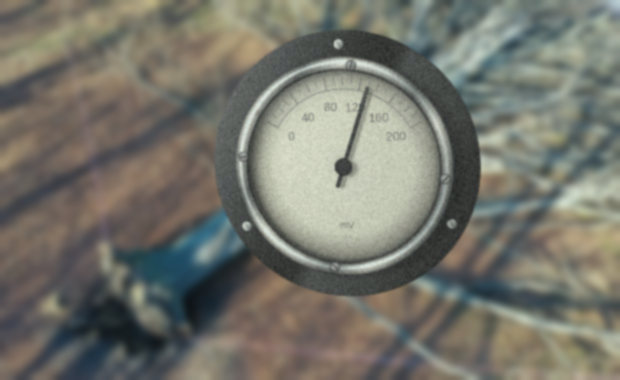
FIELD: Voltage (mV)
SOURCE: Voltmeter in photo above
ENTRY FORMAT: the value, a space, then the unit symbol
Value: 130 mV
